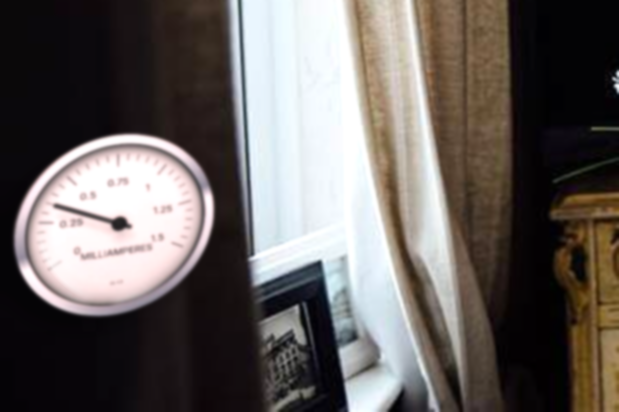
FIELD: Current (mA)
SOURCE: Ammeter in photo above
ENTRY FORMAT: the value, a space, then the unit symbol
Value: 0.35 mA
